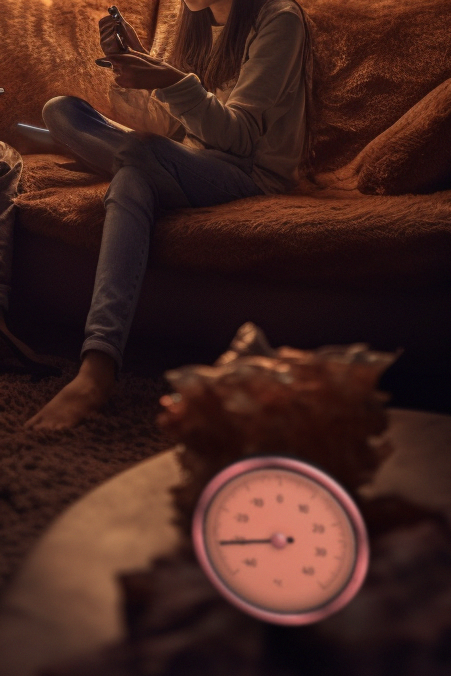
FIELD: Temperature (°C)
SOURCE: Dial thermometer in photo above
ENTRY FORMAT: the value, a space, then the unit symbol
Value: -30 °C
